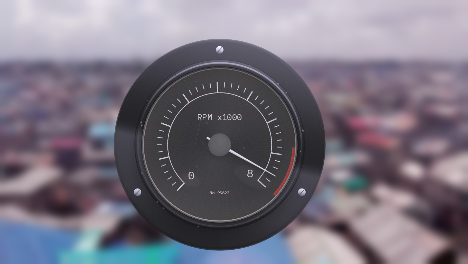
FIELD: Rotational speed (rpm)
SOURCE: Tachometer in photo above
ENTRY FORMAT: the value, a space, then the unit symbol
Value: 7600 rpm
